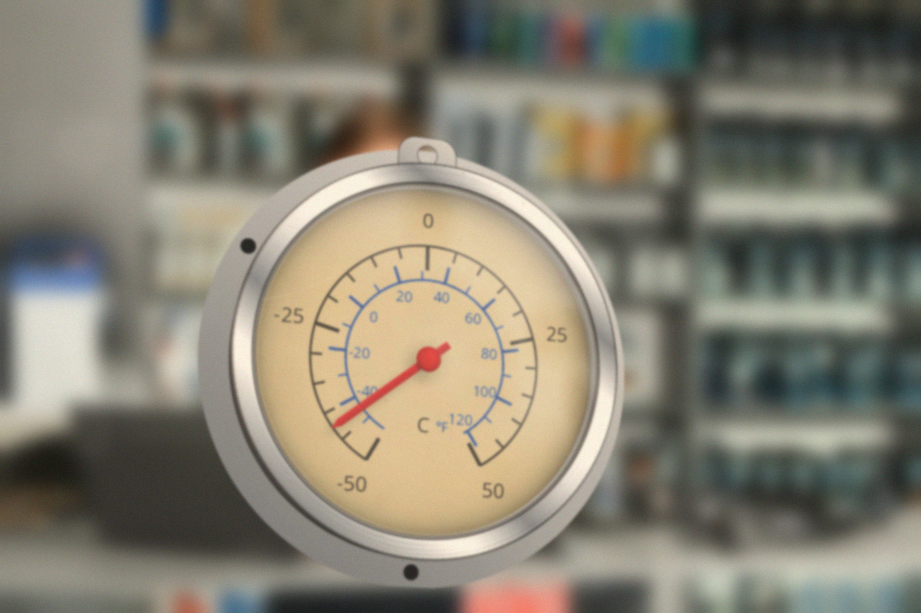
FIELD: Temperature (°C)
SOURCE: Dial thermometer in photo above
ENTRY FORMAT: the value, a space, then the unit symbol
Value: -42.5 °C
